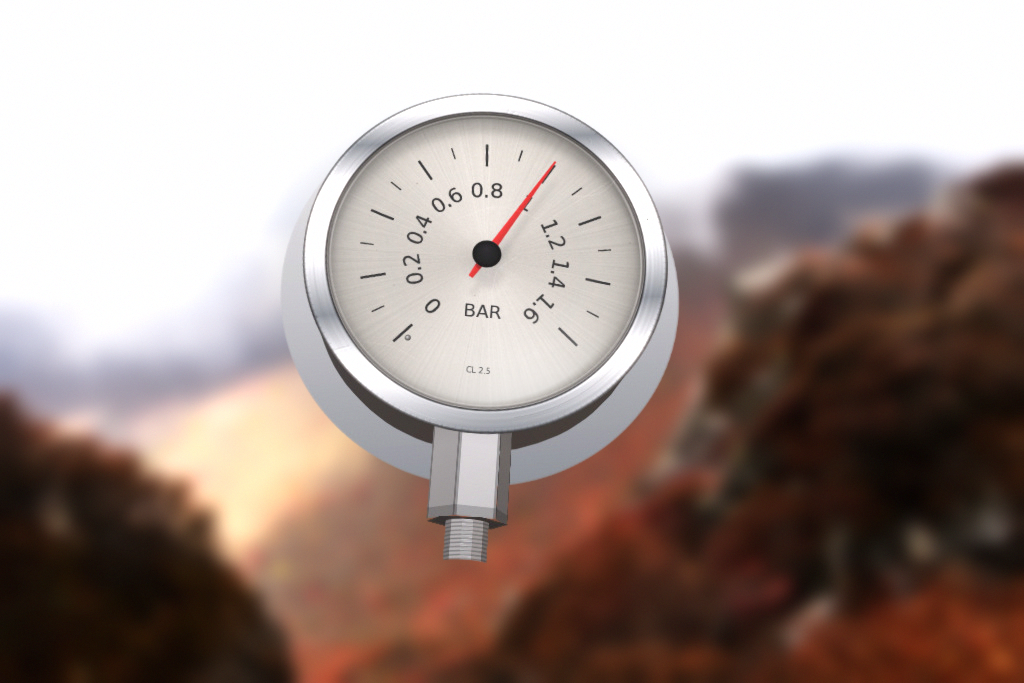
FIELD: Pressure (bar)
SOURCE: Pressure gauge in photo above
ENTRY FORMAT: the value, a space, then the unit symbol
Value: 1 bar
